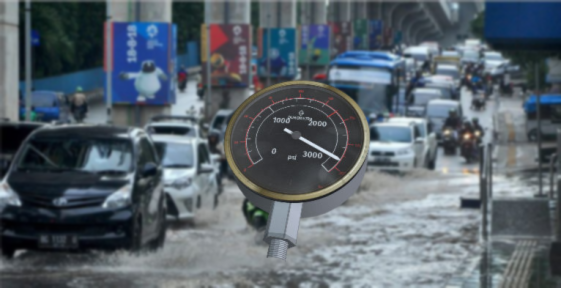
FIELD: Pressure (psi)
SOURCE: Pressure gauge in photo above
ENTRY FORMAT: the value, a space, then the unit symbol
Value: 2800 psi
